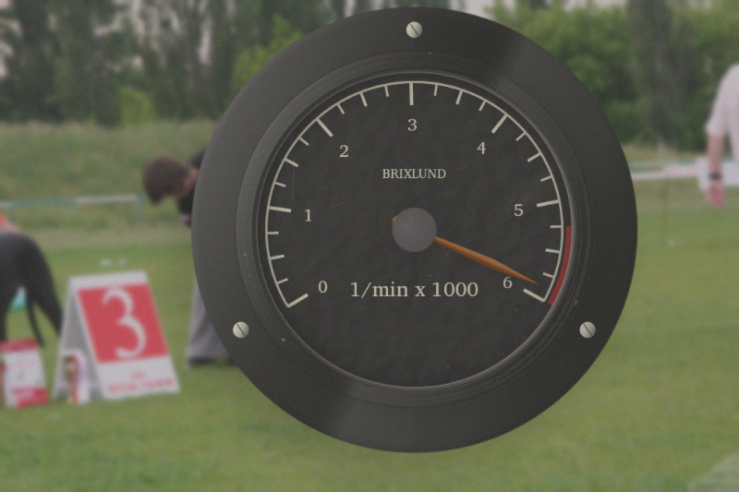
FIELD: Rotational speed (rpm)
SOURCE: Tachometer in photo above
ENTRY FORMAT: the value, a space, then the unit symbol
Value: 5875 rpm
